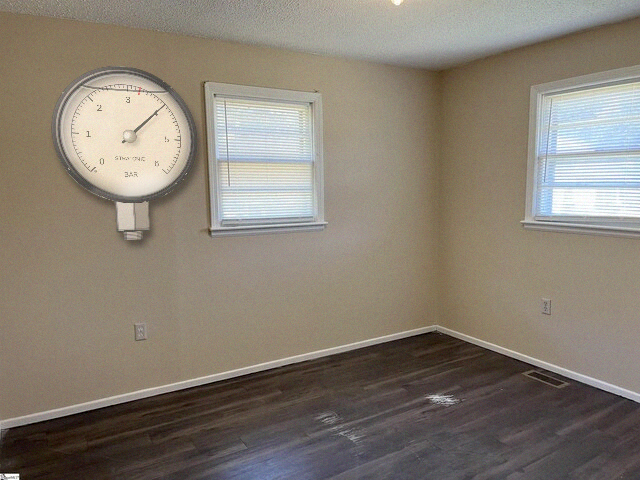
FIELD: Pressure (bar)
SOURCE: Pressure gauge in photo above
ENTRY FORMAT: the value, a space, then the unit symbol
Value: 4 bar
